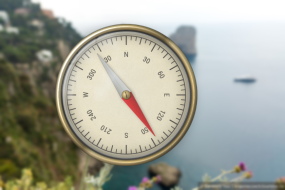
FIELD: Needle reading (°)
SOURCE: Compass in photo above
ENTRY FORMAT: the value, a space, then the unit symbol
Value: 145 °
